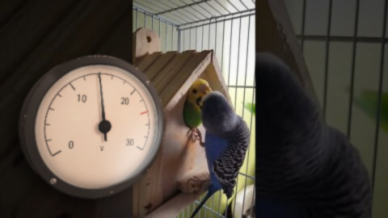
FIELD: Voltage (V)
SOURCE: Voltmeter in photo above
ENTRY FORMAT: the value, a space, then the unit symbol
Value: 14 V
